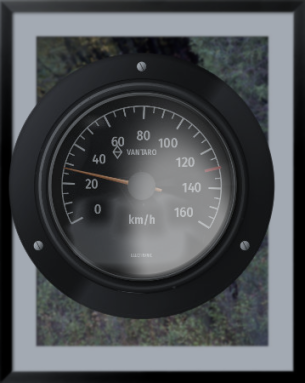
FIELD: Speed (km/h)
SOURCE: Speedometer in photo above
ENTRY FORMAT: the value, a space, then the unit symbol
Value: 27.5 km/h
